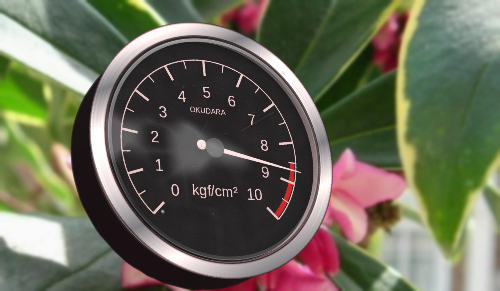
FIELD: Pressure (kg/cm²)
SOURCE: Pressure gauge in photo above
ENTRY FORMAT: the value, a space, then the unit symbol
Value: 8.75 kg/cm²
